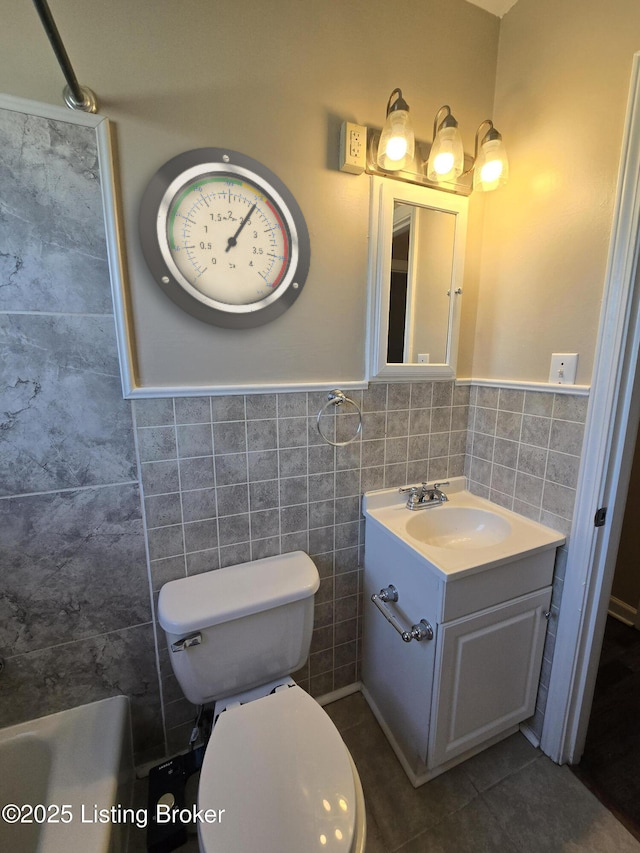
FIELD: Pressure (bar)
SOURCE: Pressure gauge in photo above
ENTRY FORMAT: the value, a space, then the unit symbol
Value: 2.5 bar
